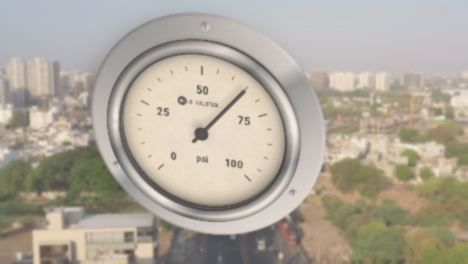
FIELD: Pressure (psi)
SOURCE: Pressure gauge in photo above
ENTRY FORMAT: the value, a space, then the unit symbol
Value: 65 psi
